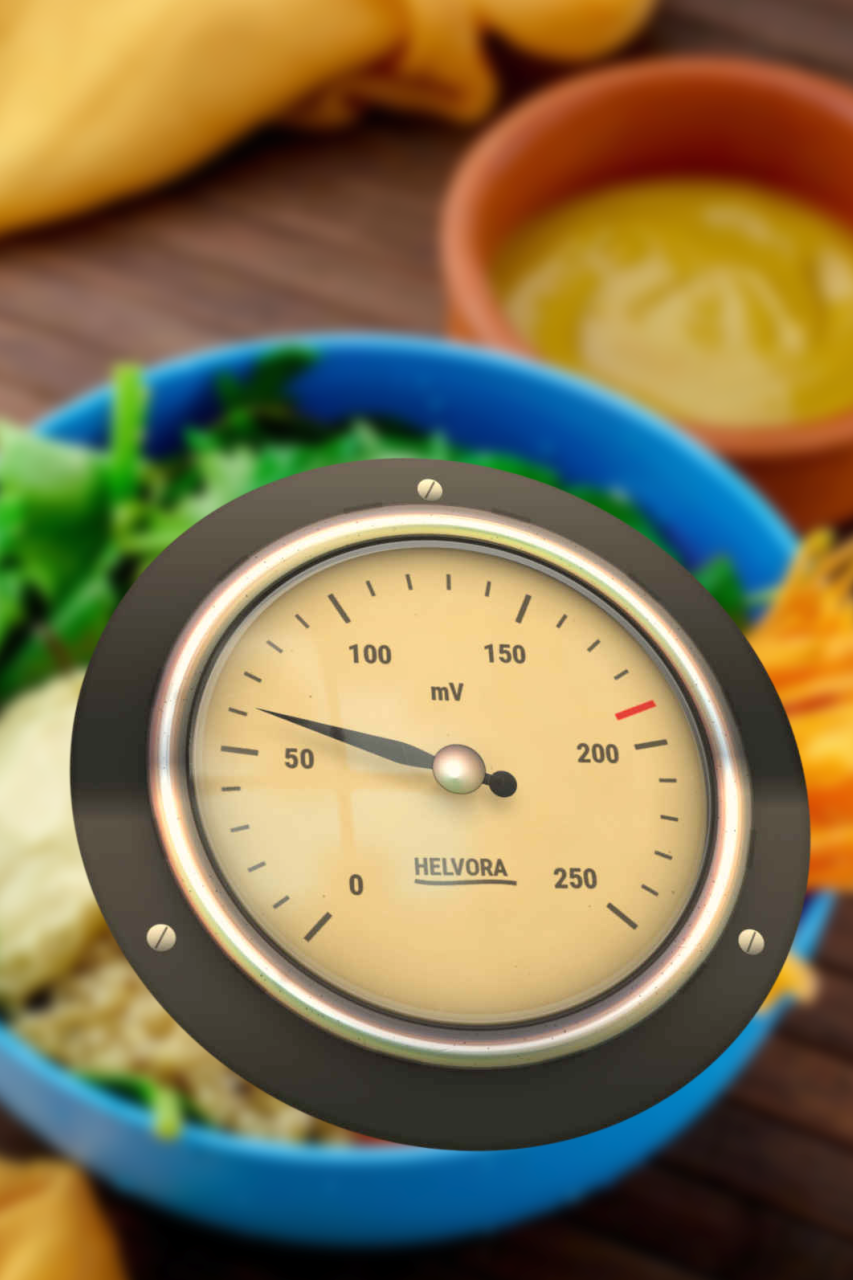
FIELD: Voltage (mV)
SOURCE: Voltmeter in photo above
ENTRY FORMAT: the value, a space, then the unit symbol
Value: 60 mV
